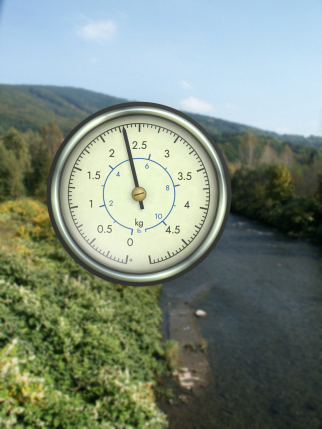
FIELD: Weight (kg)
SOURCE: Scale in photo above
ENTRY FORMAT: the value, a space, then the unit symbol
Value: 2.3 kg
